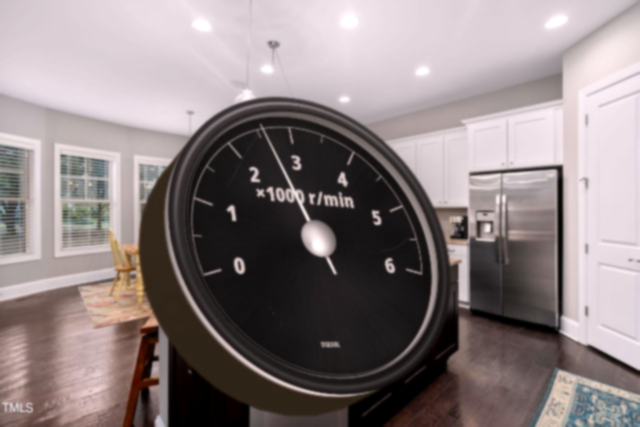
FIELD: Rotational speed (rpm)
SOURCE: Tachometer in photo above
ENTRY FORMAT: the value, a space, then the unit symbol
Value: 2500 rpm
